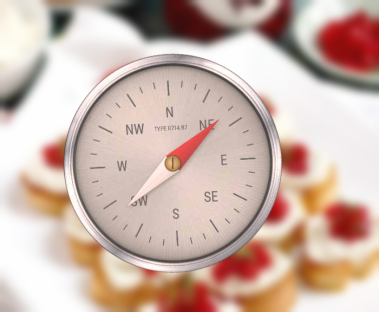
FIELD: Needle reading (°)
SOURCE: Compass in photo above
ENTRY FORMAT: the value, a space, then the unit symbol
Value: 50 °
